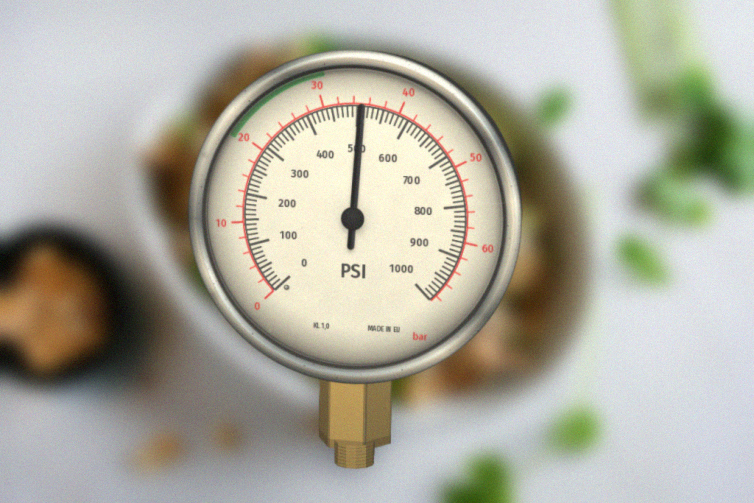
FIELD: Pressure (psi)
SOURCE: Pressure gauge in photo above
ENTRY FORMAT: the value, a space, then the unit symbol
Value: 510 psi
